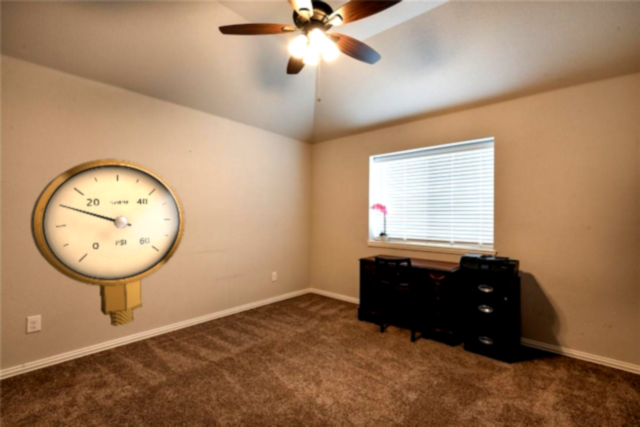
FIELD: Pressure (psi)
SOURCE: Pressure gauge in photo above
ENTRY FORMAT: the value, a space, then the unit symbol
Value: 15 psi
